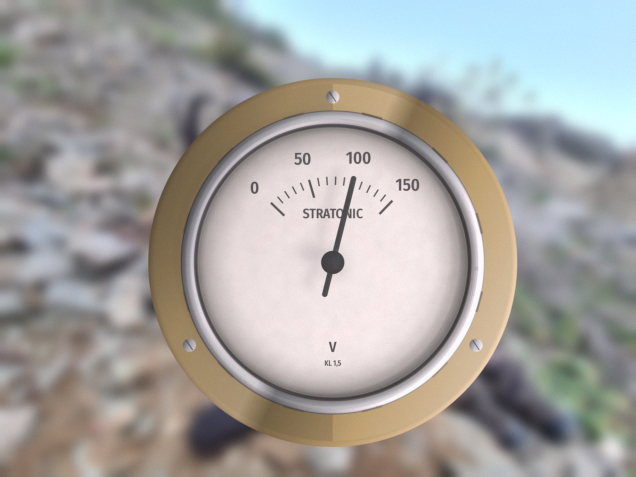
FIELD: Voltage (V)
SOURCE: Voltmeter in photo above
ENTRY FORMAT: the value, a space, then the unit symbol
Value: 100 V
